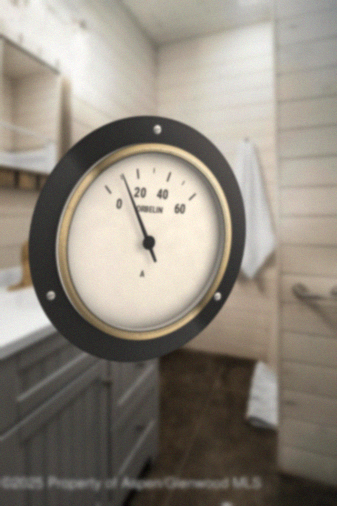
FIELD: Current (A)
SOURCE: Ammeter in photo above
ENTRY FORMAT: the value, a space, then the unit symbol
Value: 10 A
